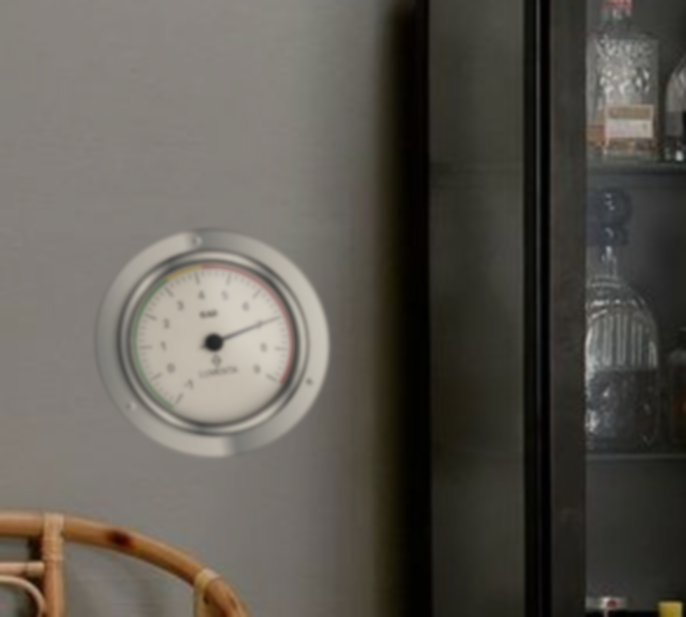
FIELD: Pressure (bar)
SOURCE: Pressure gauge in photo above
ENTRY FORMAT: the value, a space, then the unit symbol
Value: 7 bar
